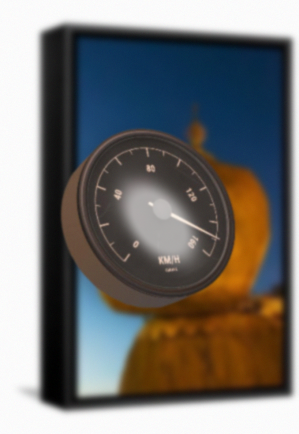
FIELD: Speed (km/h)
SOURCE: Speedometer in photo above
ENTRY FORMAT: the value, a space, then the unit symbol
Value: 150 km/h
